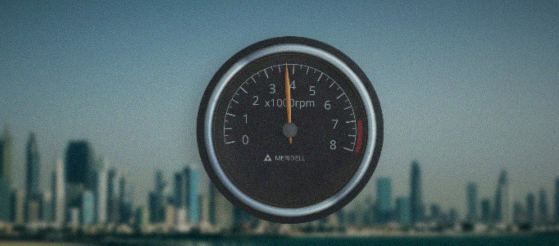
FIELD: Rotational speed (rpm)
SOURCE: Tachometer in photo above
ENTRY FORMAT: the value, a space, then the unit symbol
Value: 3750 rpm
